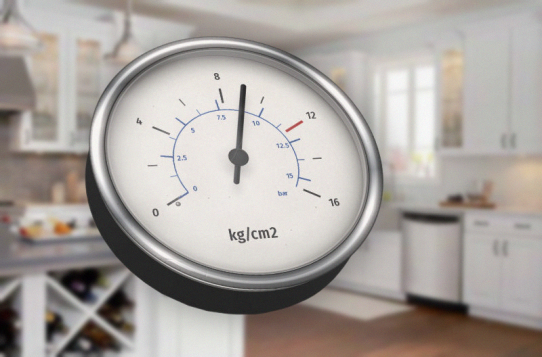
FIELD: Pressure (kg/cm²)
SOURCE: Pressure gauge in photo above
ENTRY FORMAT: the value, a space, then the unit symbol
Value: 9 kg/cm²
